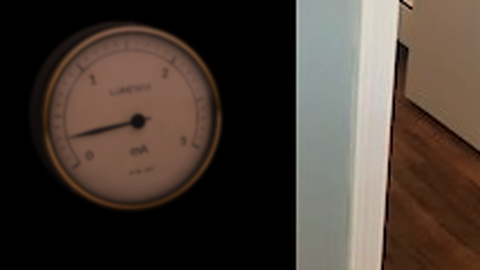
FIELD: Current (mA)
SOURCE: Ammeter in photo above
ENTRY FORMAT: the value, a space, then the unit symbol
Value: 0.3 mA
